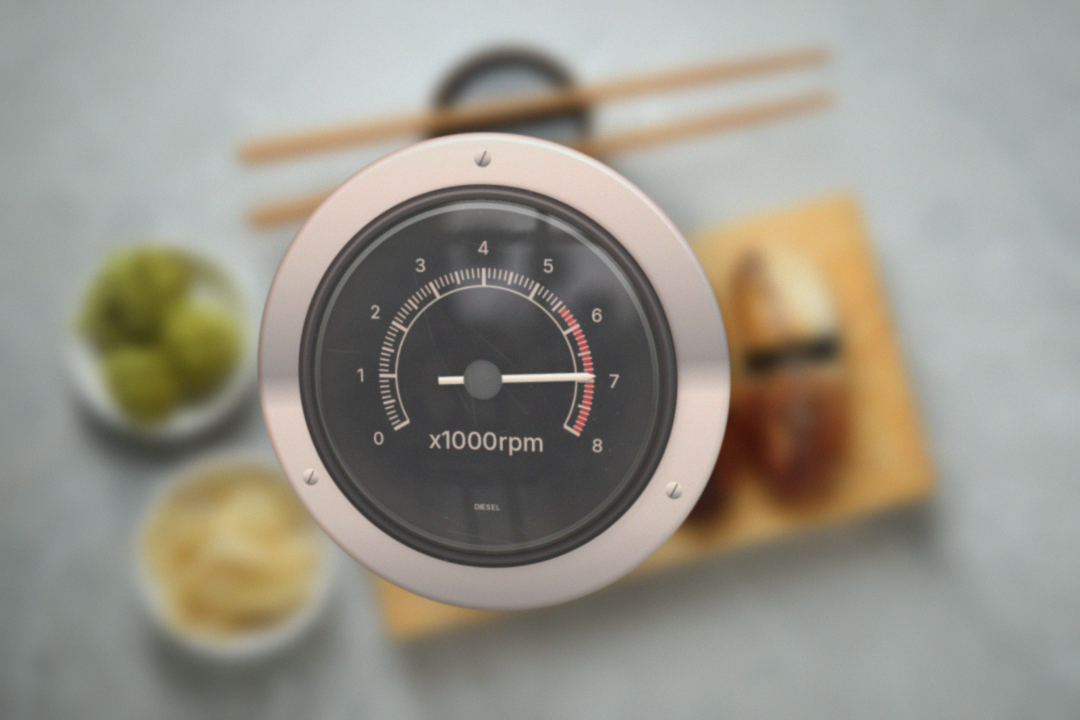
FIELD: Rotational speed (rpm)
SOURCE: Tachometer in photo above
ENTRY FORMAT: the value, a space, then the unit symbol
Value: 6900 rpm
